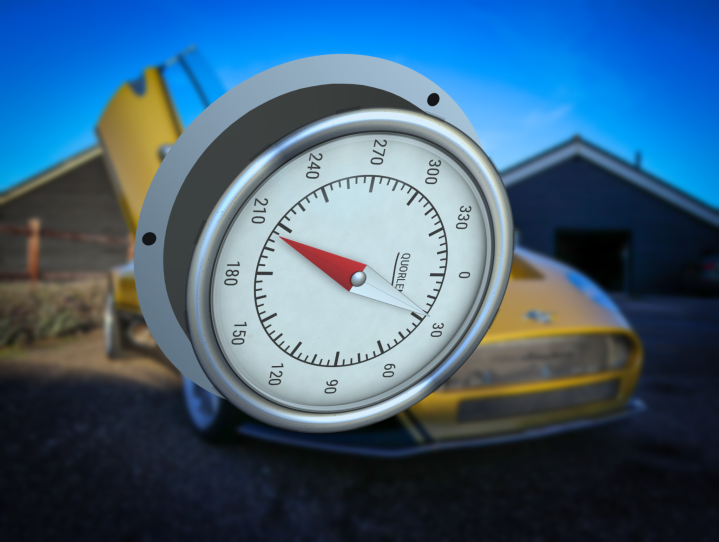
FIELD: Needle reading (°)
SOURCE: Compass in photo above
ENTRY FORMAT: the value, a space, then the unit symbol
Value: 205 °
